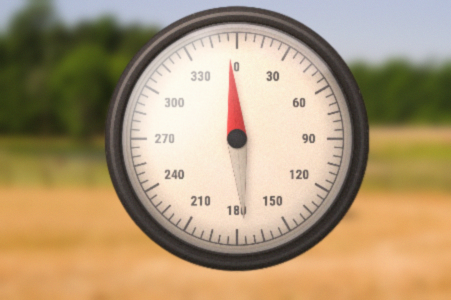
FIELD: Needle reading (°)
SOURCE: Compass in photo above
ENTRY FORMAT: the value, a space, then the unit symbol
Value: 355 °
